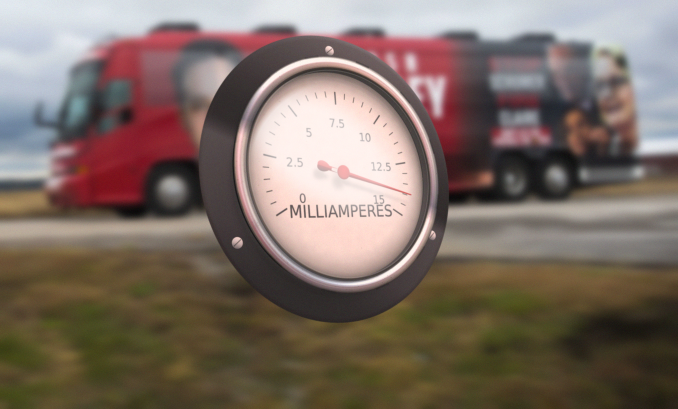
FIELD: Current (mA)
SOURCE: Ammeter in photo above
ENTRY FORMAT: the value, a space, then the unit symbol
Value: 14 mA
